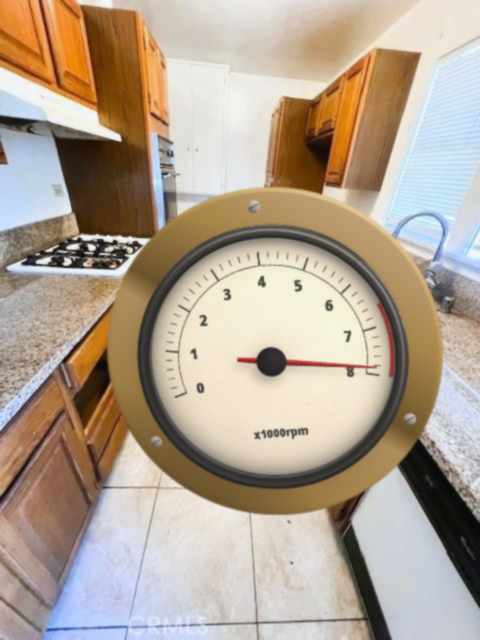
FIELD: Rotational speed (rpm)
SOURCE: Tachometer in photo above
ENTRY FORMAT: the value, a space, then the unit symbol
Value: 7800 rpm
